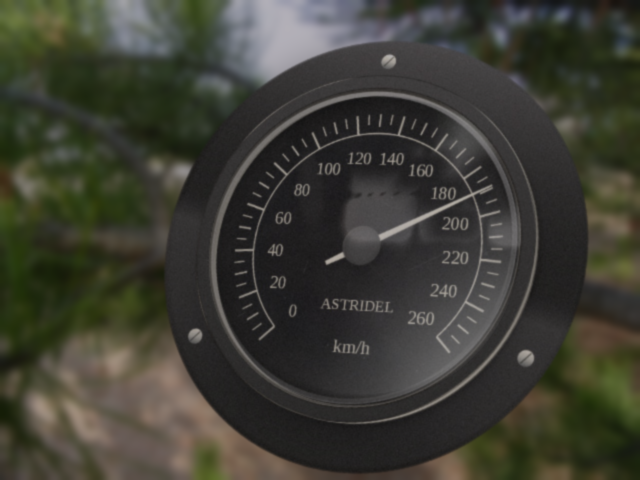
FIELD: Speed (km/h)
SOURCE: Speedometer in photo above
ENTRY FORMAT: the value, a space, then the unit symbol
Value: 190 km/h
